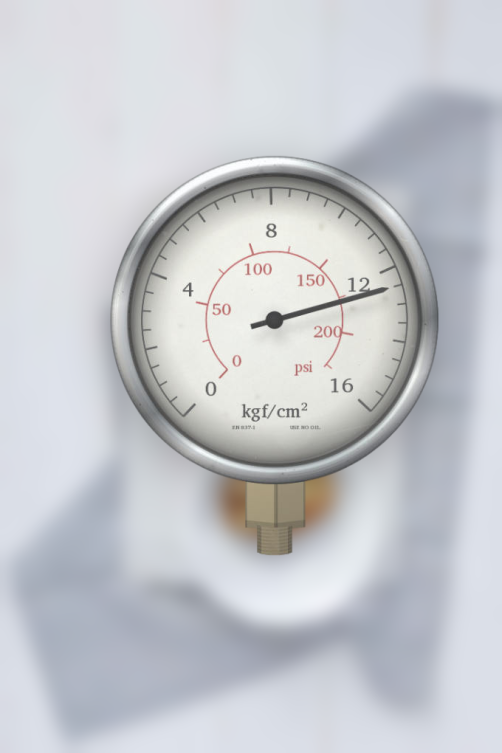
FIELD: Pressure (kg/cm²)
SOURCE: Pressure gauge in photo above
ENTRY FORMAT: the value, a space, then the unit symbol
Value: 12.5 kg/cm²
